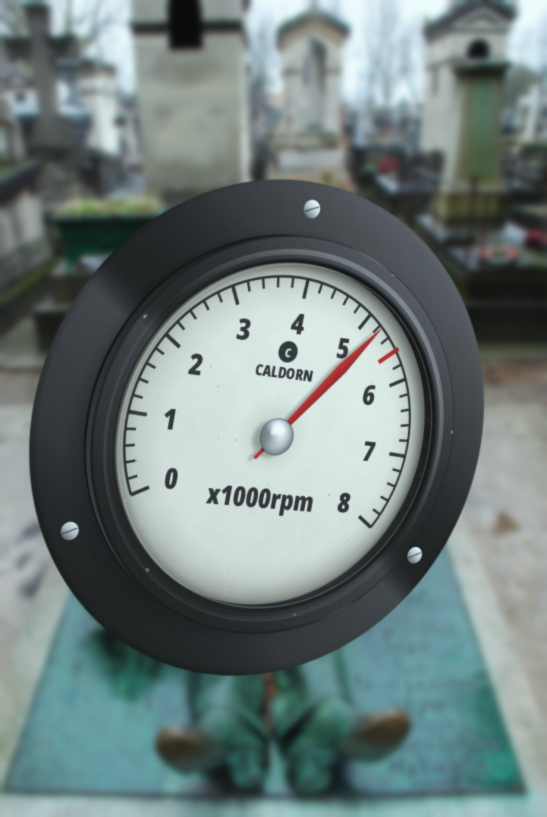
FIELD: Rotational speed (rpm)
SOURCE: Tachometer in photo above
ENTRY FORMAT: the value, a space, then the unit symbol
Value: 5200 rpm
